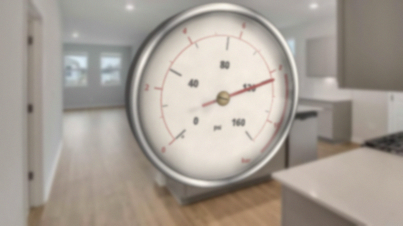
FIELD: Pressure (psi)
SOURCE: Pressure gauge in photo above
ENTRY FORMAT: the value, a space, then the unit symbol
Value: 120 psi
